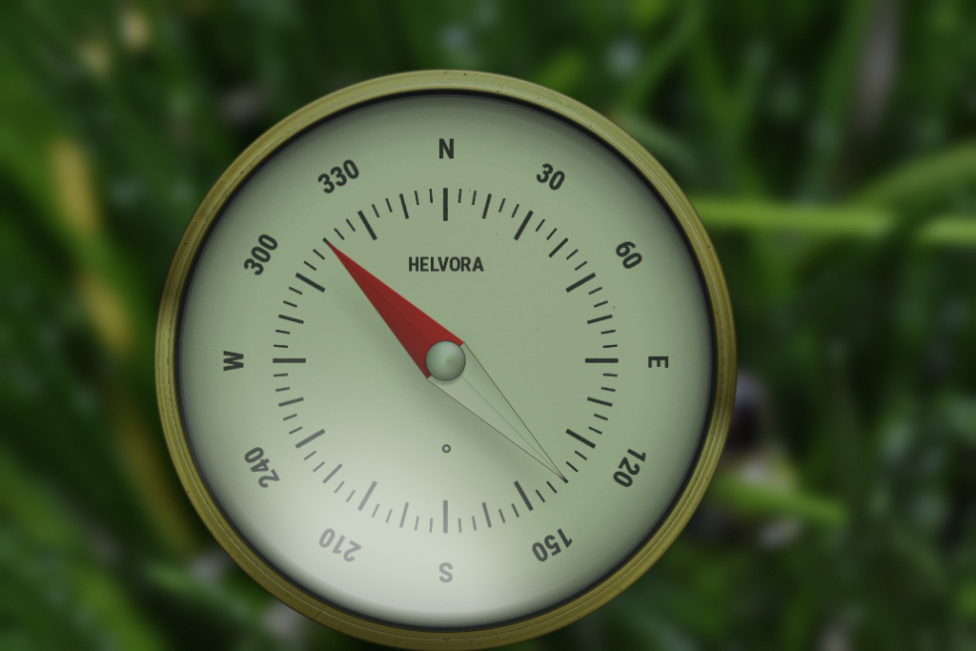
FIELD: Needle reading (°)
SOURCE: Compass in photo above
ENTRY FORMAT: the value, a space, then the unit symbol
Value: 315 °
